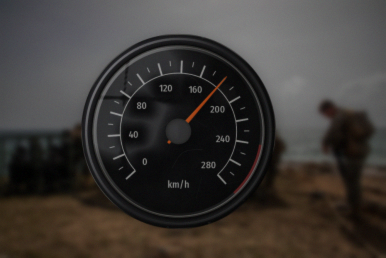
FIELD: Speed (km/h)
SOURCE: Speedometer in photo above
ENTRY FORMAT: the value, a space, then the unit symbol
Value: 180 km/h
